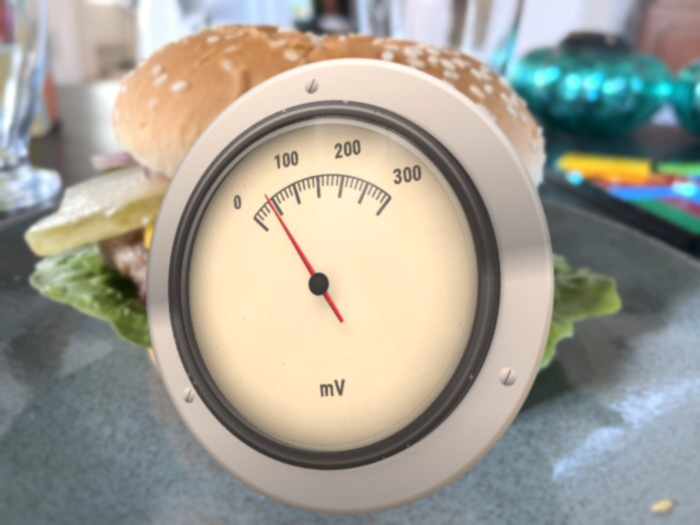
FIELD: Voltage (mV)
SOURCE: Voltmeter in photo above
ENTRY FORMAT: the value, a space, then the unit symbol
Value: 50 mV
